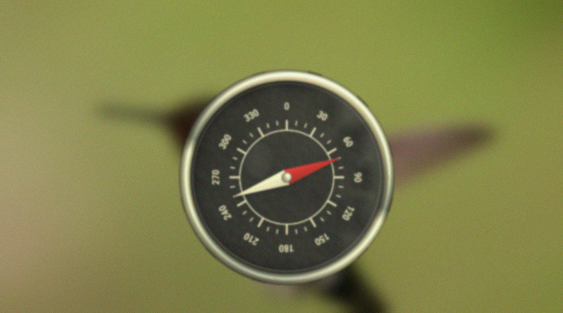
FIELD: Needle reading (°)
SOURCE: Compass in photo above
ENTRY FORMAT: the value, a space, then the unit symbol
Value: 70 °
